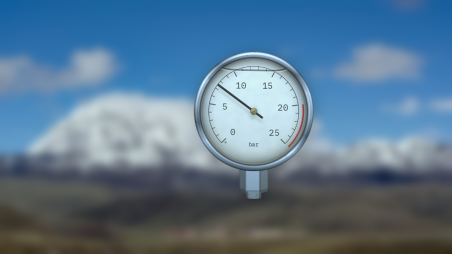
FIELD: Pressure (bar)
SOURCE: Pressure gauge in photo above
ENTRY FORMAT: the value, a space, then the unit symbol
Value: 7.5 bar
